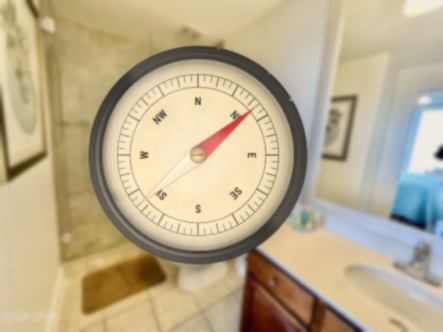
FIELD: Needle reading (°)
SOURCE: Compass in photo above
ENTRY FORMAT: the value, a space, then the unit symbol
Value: 50 °
